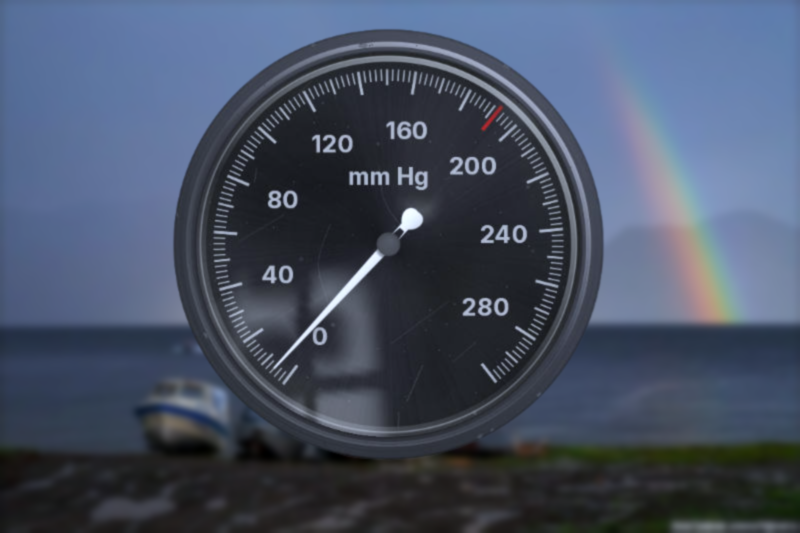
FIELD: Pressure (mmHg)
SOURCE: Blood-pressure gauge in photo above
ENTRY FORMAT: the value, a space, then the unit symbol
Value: 6 mmHg
